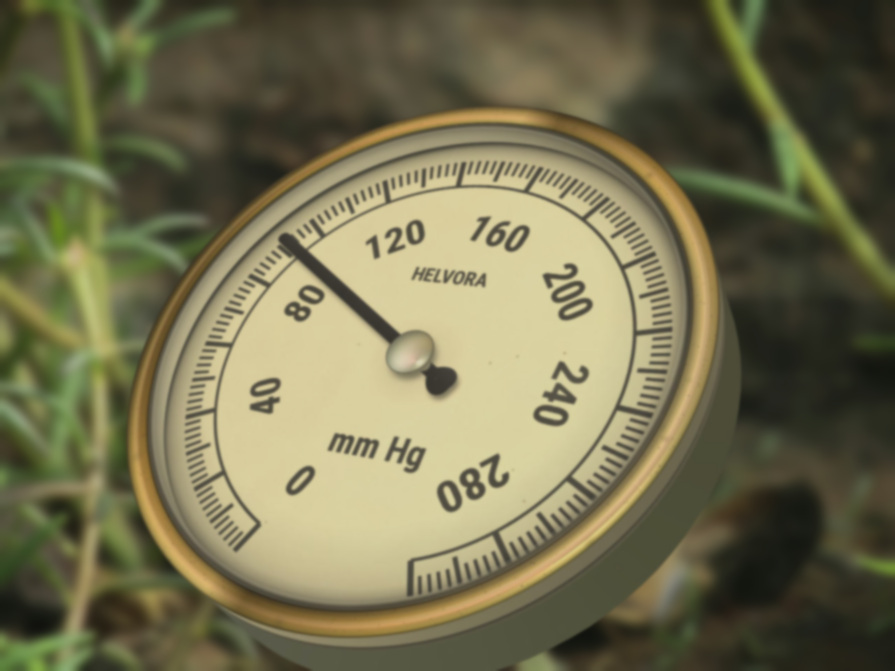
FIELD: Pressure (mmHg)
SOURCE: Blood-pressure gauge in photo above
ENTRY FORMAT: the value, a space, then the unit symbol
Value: 92 mmHg
